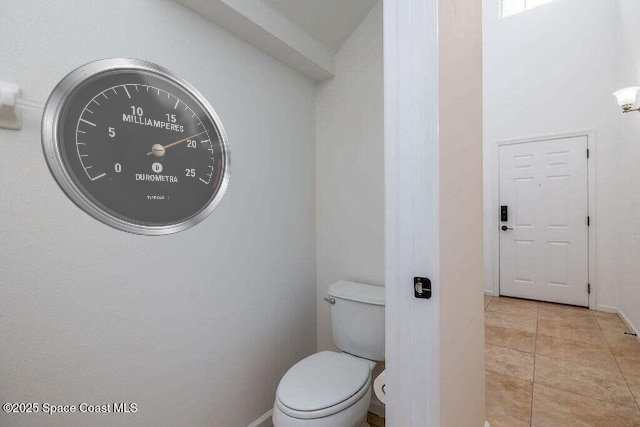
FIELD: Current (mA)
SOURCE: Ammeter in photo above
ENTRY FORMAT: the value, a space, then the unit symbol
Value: 19 mA
